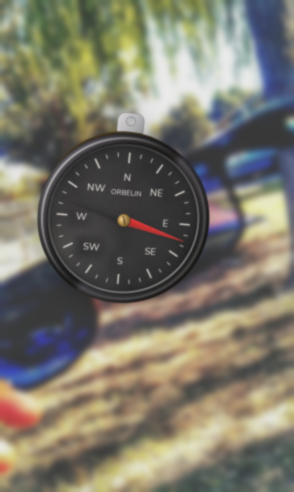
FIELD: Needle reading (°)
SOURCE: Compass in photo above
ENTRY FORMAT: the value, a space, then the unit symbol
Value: 105 °
